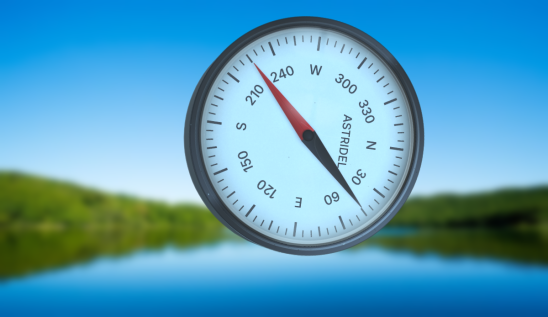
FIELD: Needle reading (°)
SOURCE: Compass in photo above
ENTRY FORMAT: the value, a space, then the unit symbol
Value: 225 °
